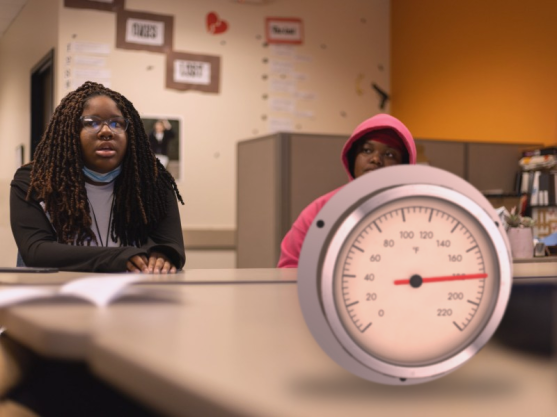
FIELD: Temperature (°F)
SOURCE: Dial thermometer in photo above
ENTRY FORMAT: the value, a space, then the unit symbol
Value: 180 °F
